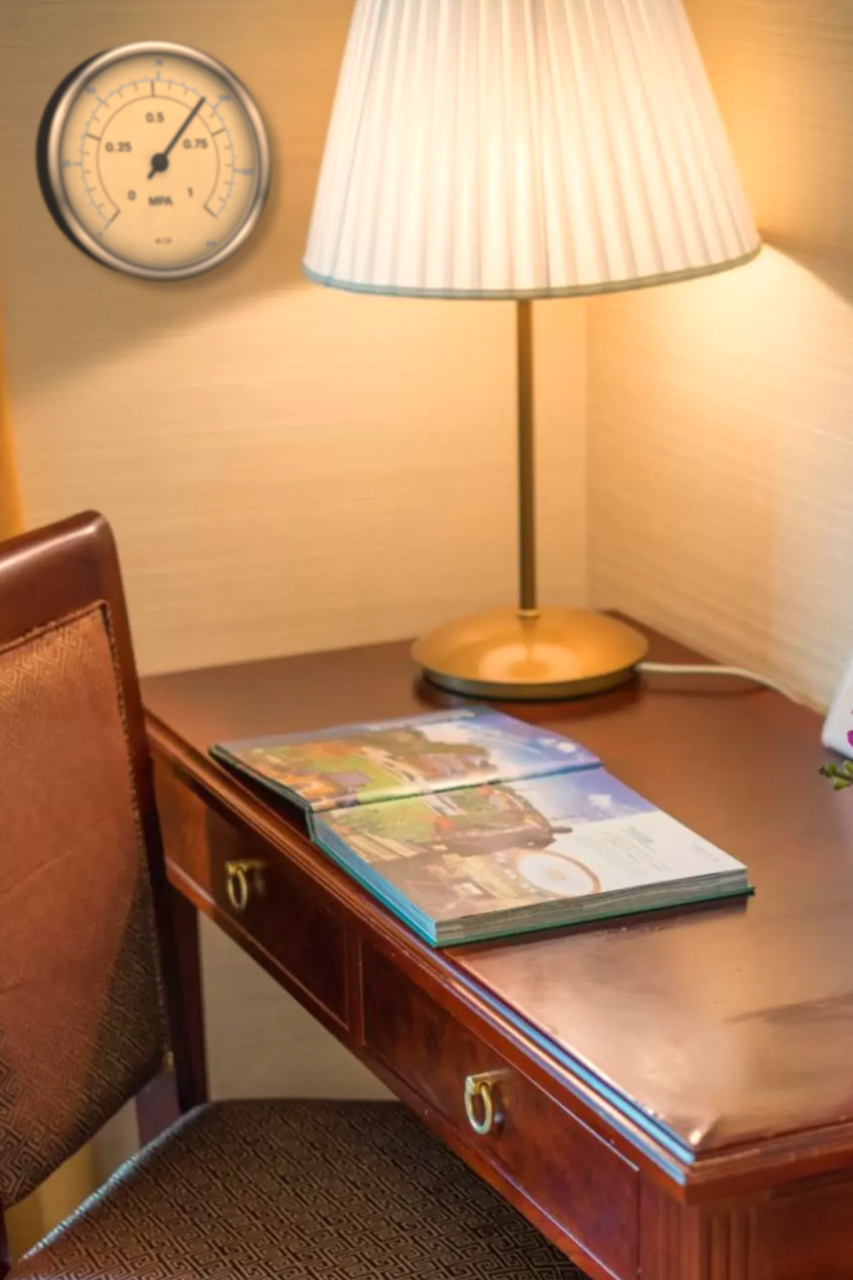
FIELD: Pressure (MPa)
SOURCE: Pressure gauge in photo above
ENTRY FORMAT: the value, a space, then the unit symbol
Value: 0.65 MPa
